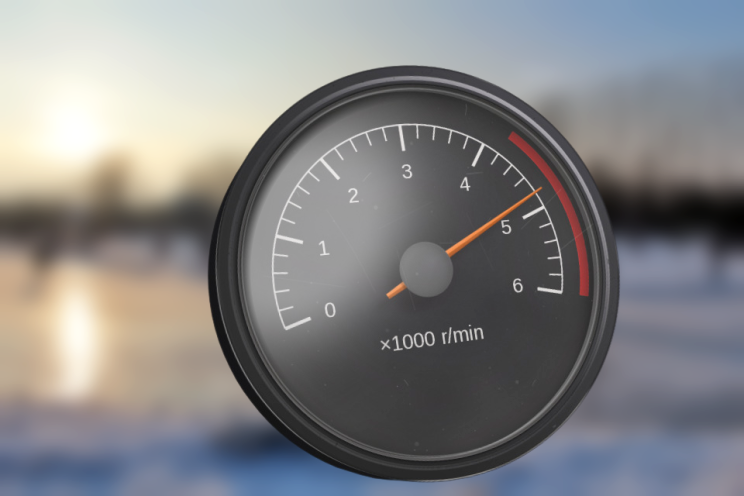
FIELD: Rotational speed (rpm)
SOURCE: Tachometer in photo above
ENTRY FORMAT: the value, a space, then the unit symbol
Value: 4800 rpm
